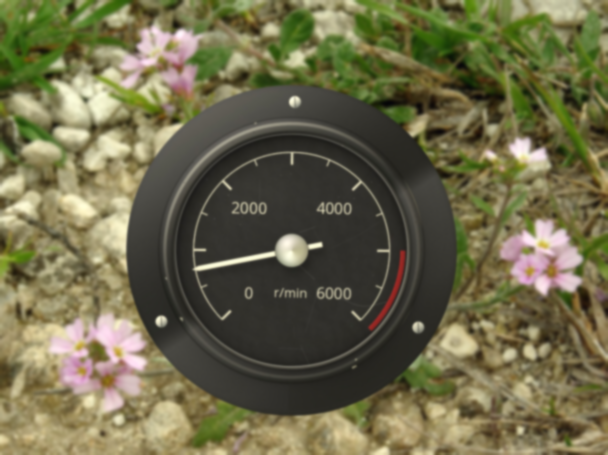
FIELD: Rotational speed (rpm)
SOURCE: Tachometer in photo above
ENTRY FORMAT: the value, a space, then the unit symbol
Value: 750 rpm
